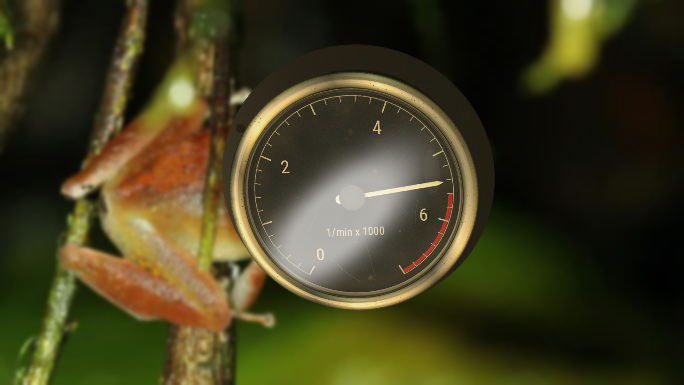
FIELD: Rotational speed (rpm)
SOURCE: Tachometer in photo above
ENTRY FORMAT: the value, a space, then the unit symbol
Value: 5400 rpm
